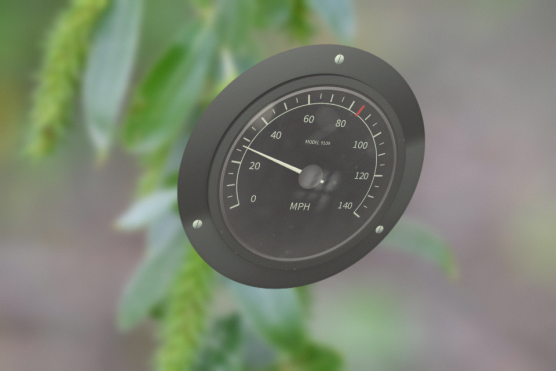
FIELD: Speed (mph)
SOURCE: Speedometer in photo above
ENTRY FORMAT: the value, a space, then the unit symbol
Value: 27.5 mph
